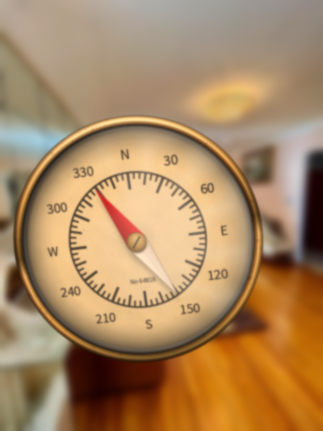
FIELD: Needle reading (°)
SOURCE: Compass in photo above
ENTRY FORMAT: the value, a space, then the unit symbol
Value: 330 °
